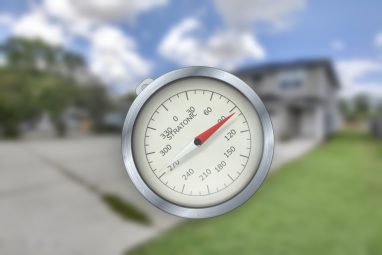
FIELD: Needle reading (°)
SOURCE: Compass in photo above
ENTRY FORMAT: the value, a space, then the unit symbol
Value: 95 °
